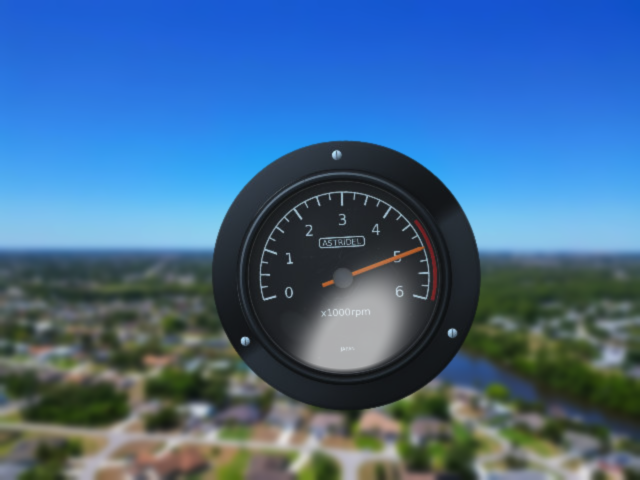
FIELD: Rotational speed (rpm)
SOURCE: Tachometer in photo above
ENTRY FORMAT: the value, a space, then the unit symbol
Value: 5000 rpm
